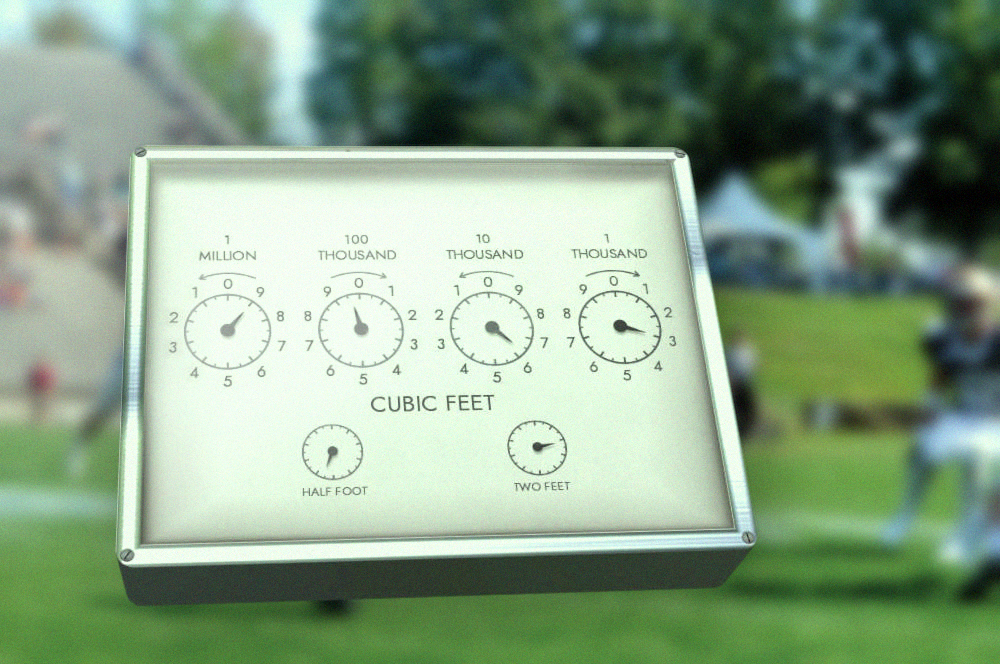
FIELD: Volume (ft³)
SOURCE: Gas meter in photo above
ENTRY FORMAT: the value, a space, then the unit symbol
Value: 896300 ft³
